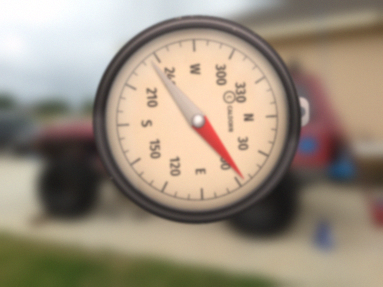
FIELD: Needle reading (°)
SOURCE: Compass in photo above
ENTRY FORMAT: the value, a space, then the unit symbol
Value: 55 °
